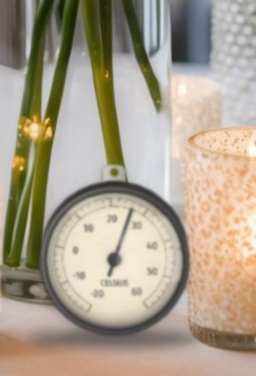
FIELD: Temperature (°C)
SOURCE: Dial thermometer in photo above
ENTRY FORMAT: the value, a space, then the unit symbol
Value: 26 °C
